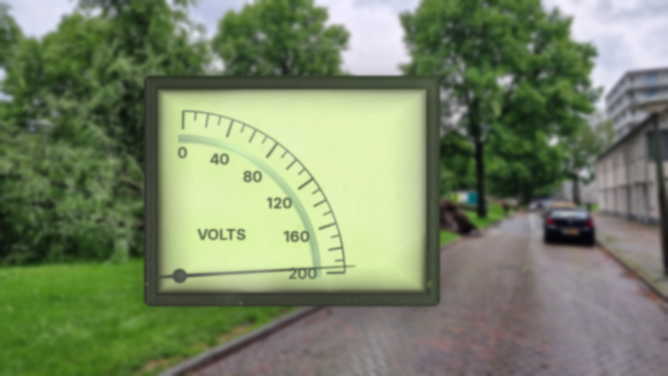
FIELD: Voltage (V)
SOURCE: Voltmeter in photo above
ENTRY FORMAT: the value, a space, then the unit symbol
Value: 195 V
